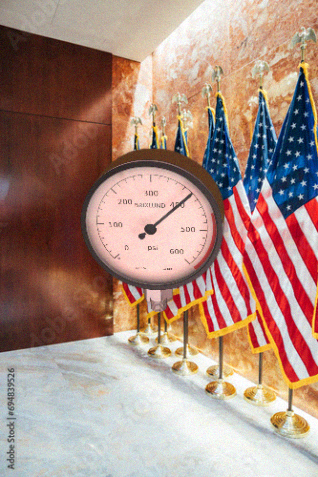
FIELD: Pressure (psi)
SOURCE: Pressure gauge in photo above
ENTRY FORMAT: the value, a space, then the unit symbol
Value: 400 psi
